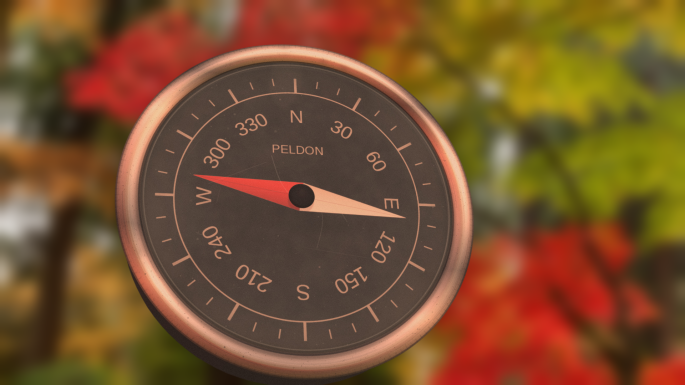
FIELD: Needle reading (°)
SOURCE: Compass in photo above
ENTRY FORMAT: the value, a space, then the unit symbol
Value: 280 °
